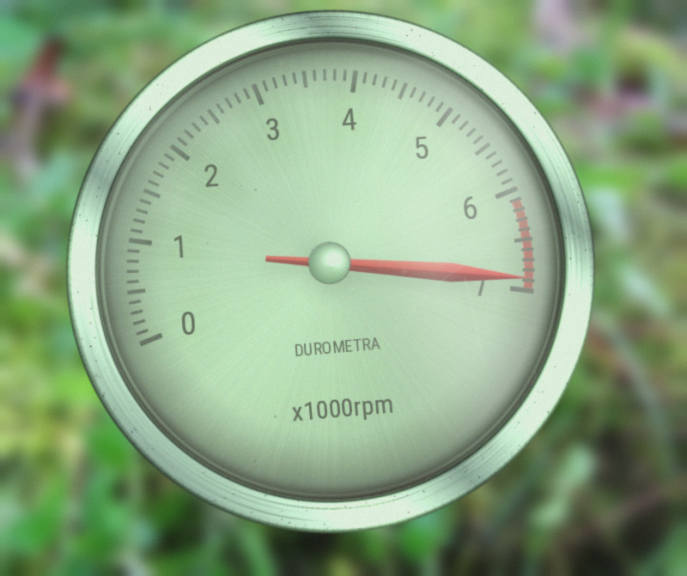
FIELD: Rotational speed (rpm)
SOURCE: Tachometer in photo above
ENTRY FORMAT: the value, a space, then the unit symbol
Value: 6900 rpm
